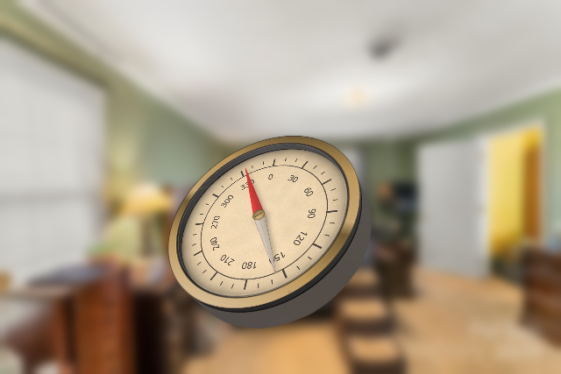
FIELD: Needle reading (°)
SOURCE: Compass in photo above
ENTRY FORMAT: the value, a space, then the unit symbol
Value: 335 °
